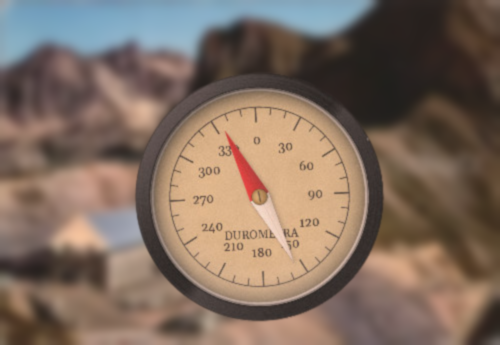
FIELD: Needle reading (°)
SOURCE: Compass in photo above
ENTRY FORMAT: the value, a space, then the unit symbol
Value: 335 °
